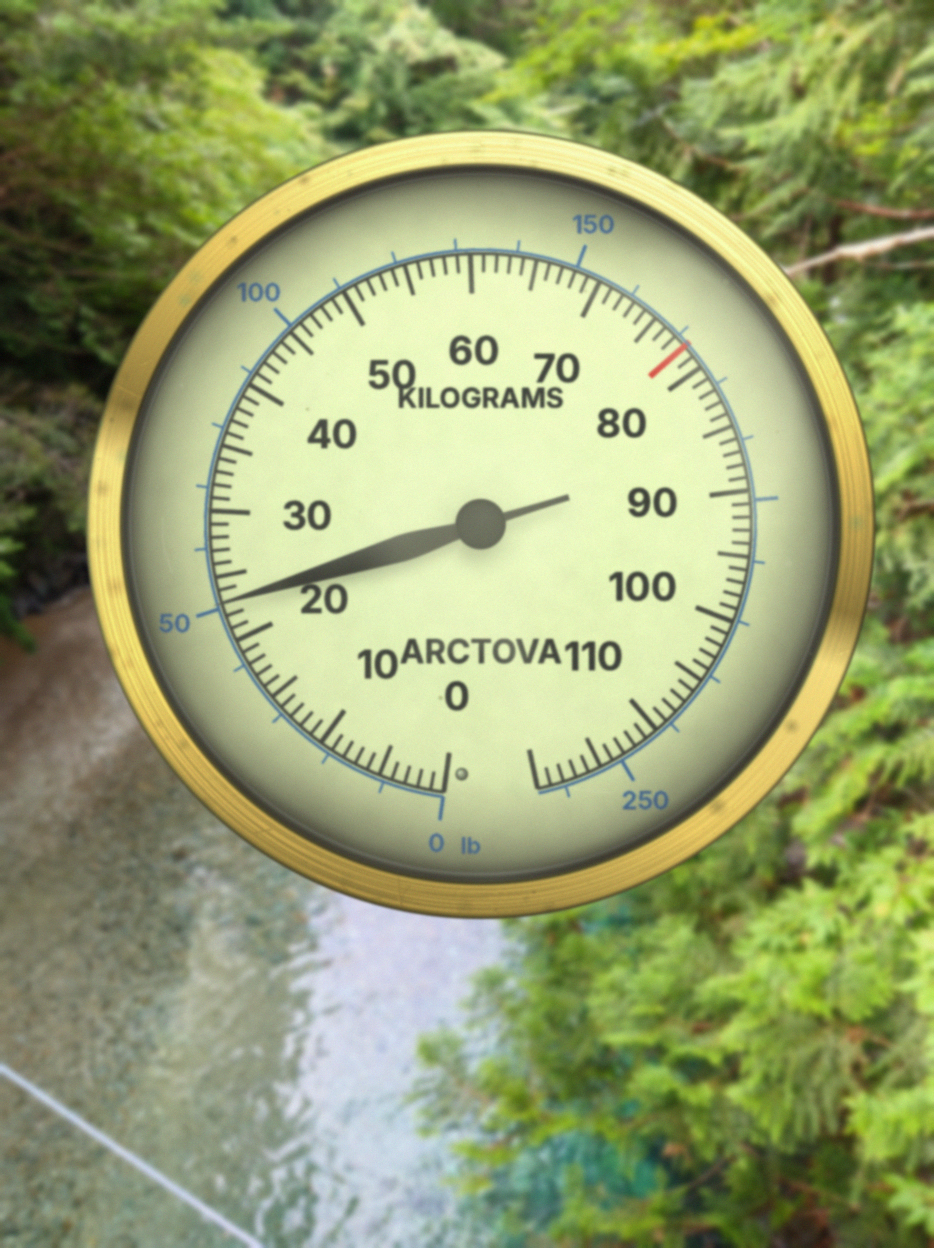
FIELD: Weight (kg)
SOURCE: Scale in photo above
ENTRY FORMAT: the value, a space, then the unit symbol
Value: 23 kg
